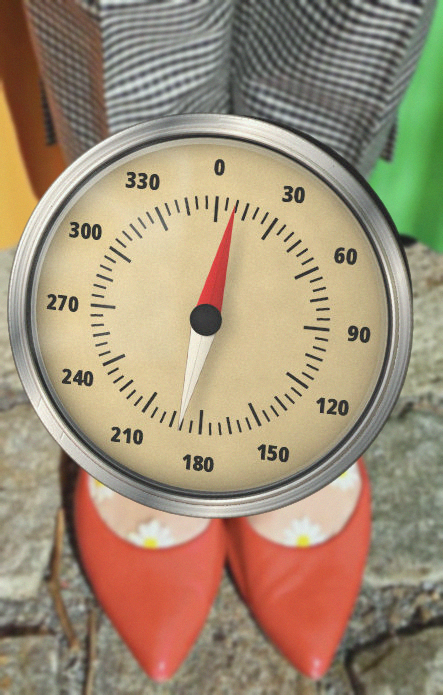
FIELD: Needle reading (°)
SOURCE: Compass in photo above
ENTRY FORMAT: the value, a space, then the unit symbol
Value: 10 °
